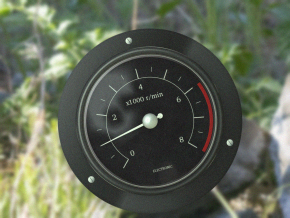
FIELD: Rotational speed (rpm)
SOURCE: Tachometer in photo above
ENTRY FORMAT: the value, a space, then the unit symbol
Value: 1000 rpm
